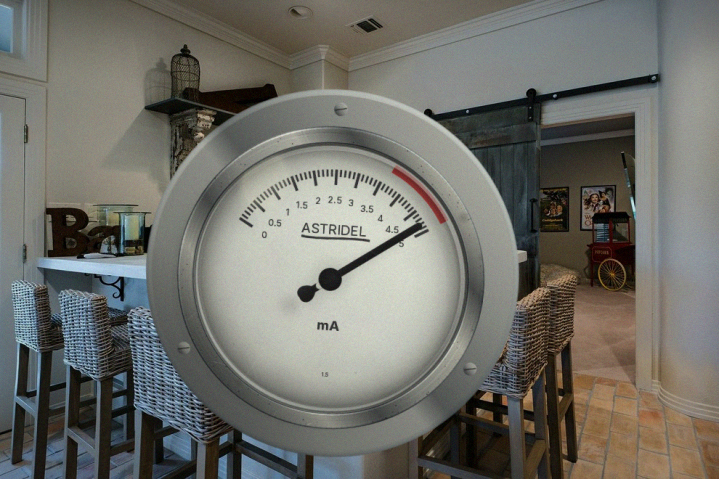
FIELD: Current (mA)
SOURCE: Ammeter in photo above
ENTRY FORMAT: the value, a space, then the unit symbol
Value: 4.8 mA
